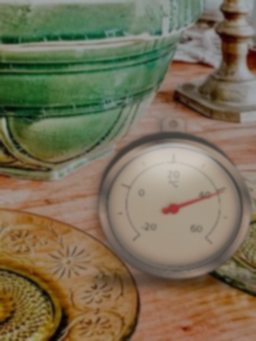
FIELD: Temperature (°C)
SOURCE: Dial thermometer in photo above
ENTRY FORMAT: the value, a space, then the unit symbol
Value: 40 °C
